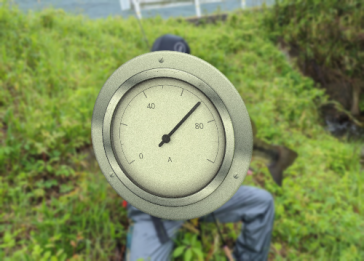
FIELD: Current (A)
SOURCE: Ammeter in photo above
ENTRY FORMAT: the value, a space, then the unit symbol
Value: 70 A
